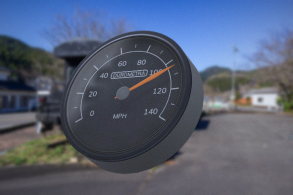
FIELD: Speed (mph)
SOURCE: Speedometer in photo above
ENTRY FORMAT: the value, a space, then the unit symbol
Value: 105 mph
